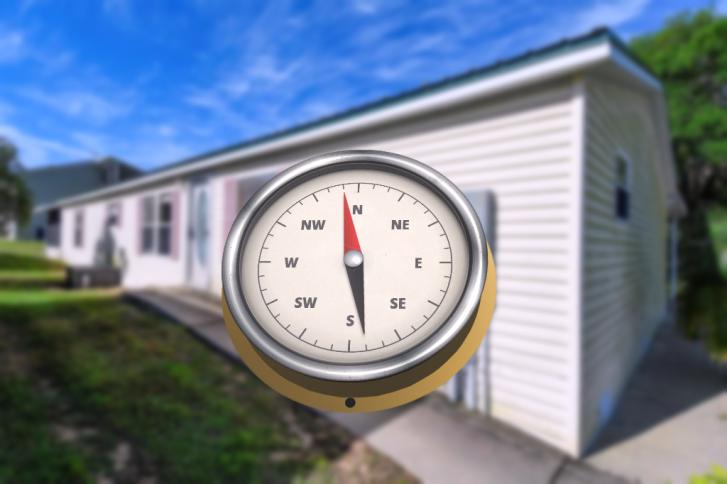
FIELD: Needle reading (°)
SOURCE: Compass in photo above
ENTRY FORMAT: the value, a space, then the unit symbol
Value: 350 °
